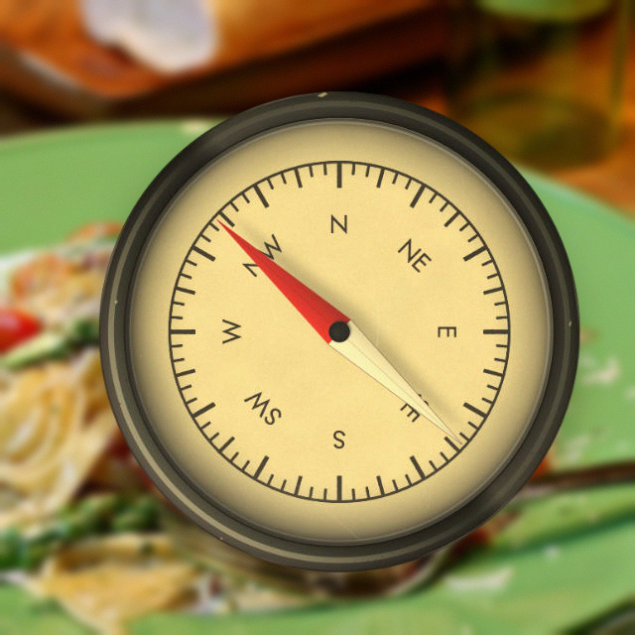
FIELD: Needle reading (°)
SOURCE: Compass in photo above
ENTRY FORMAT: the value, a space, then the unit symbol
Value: 312.5 °
